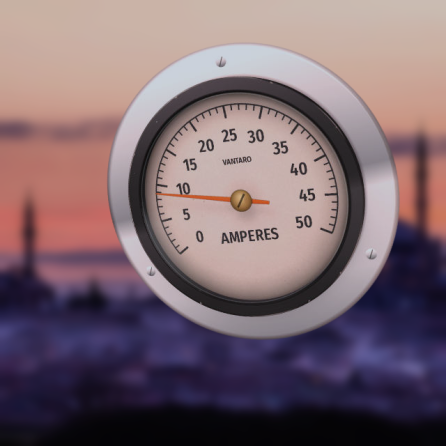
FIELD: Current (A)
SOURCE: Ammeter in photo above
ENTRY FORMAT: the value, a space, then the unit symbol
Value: 9 A
